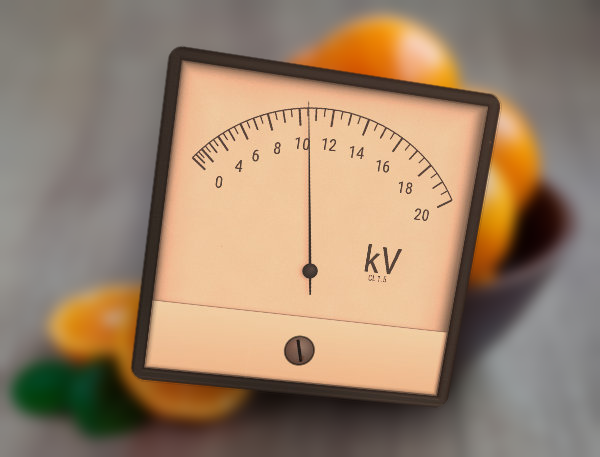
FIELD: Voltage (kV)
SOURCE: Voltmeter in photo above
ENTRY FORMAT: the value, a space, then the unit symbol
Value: 10.5 kV
